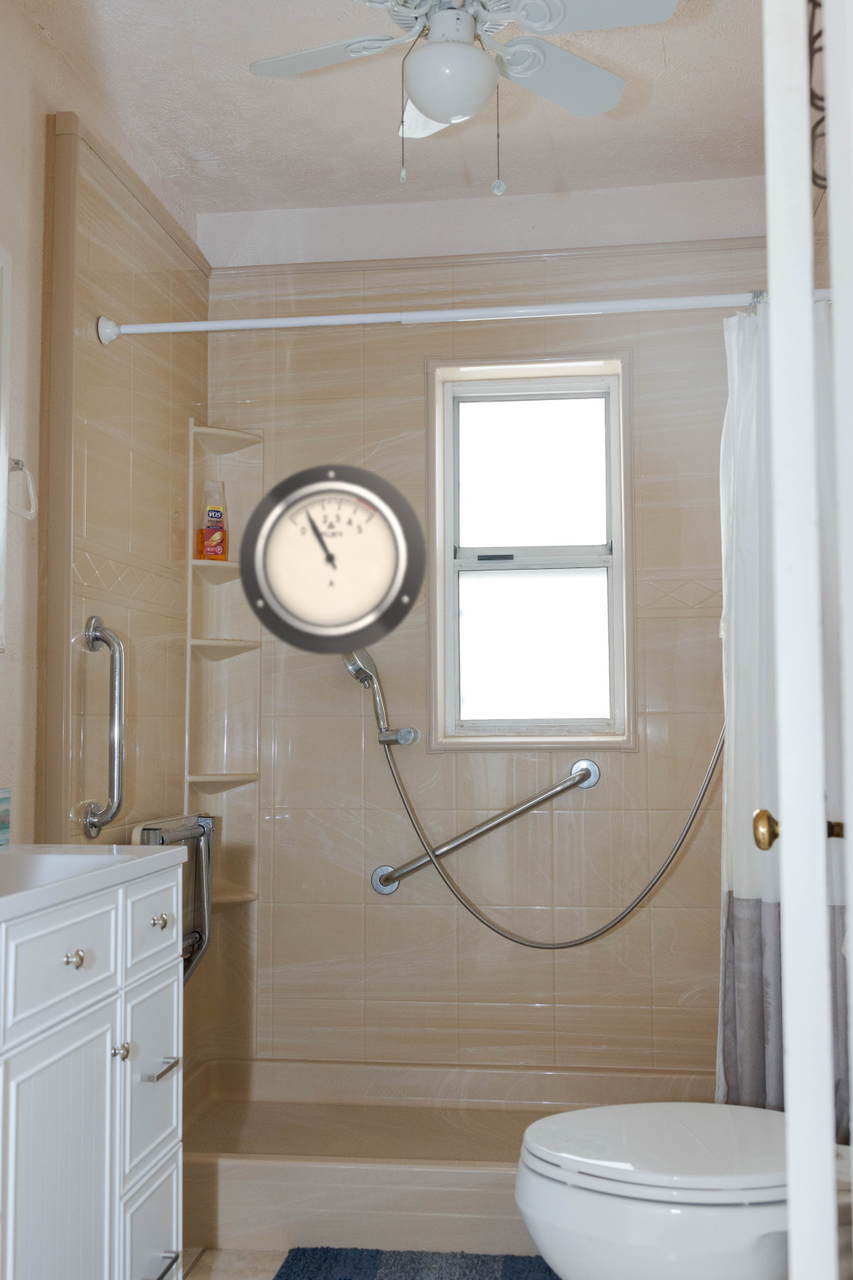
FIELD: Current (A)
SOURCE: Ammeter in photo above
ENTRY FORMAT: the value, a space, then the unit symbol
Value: 1 A
